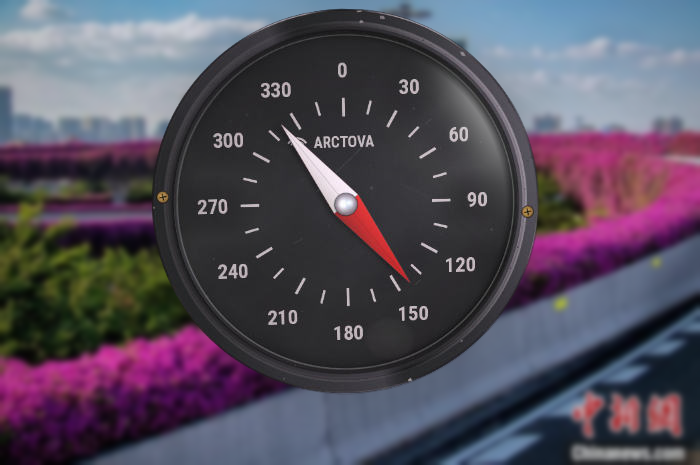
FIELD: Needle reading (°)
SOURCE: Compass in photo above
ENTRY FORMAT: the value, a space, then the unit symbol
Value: 142.5 °
